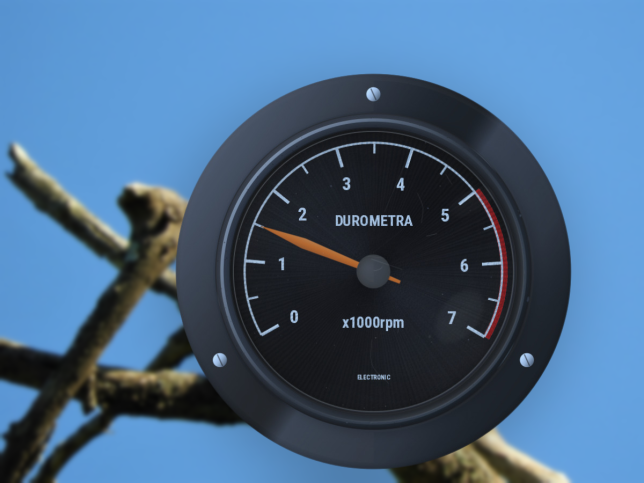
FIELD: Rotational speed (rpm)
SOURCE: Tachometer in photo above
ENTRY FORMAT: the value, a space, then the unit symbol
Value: 1500 rpm
